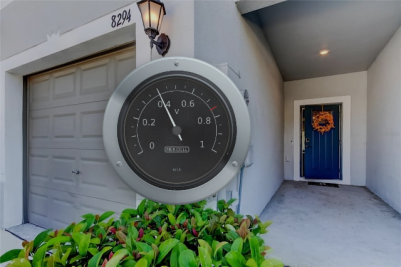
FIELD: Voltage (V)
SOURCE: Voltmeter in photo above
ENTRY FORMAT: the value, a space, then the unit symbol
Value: 0.4 V
